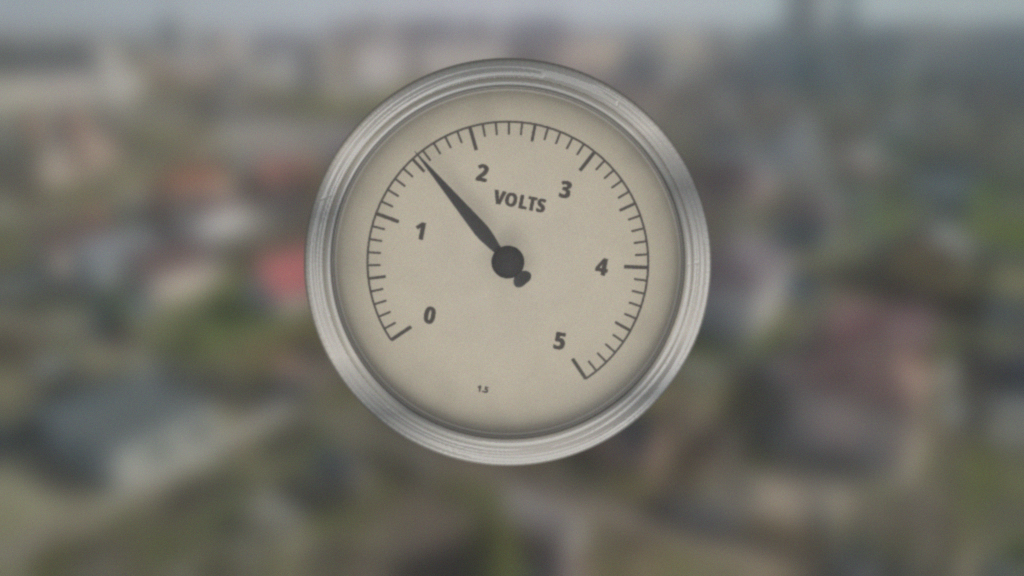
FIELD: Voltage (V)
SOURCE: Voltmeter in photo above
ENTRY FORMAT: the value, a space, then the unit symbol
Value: 1.55 V
